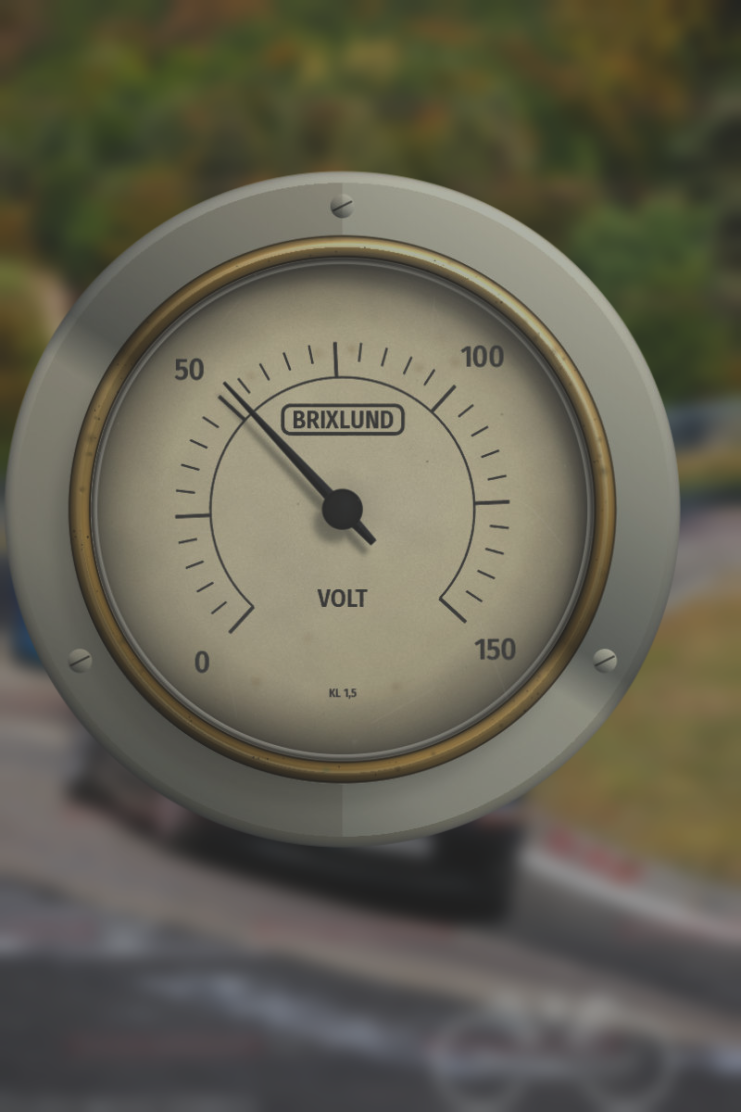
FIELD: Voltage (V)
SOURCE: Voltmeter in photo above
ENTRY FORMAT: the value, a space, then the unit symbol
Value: 52.5 V
